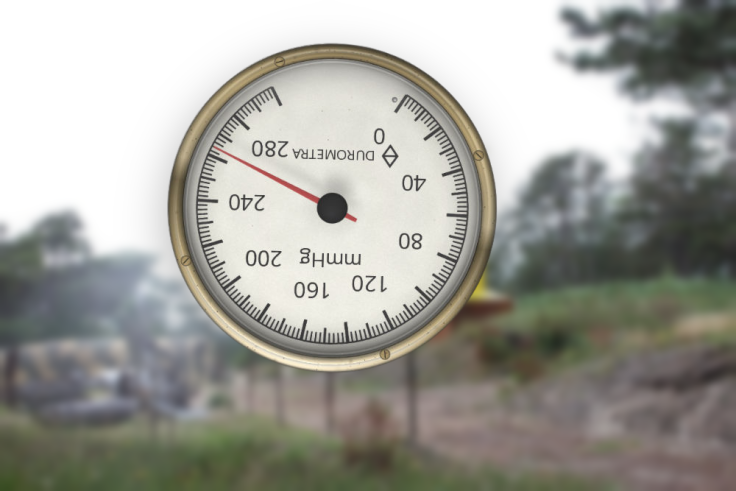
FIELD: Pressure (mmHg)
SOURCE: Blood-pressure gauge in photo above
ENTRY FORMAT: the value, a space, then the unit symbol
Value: 264 mmHg
